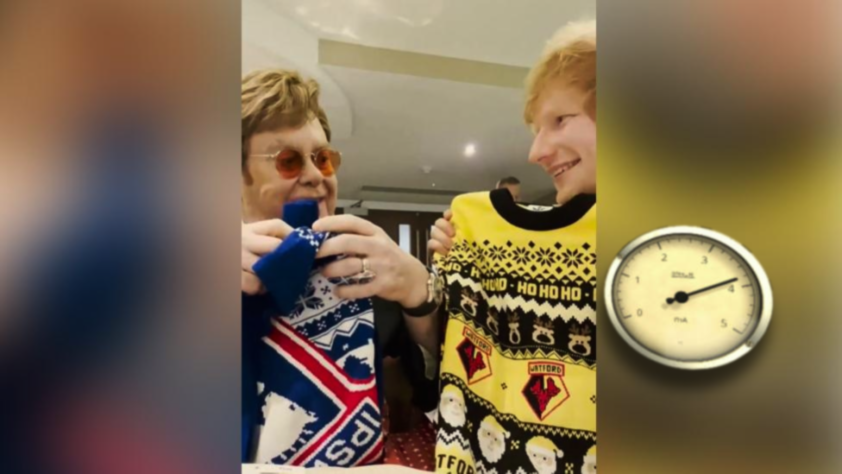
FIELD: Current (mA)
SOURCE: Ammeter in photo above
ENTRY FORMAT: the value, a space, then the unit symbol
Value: 3.8 mA
